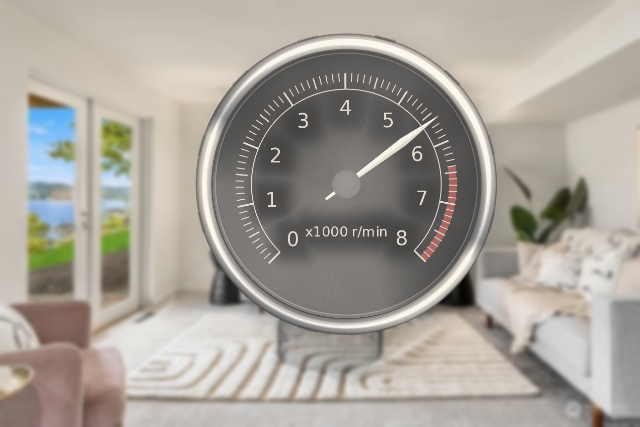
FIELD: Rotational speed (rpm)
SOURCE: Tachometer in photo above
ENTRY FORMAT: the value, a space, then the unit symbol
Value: 5600 rpm
